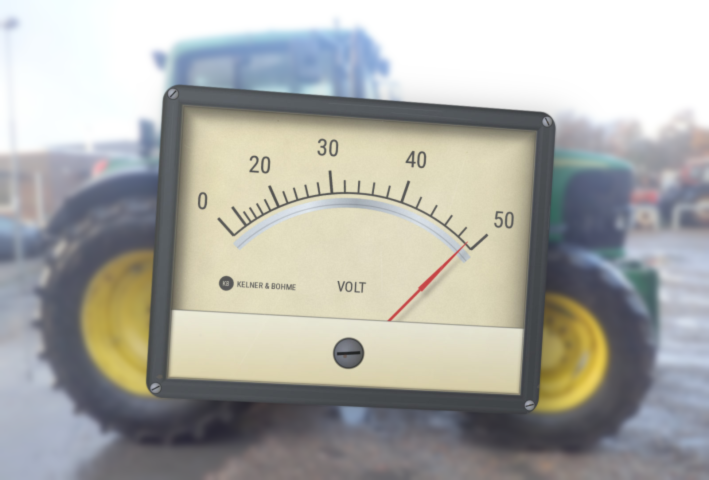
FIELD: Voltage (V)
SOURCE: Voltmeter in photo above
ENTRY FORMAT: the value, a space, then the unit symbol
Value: 49 V
